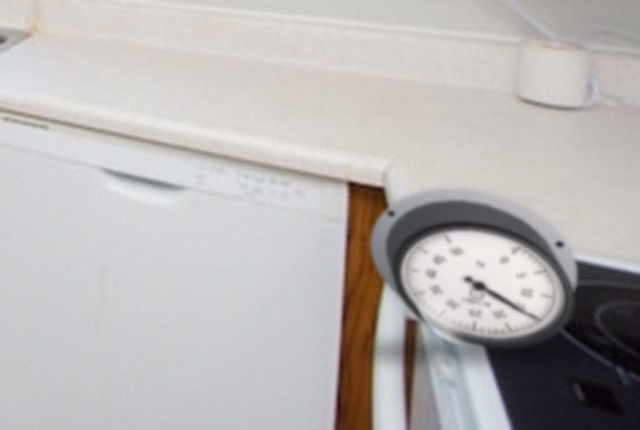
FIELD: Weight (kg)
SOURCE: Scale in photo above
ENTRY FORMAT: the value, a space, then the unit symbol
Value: 15 kg
